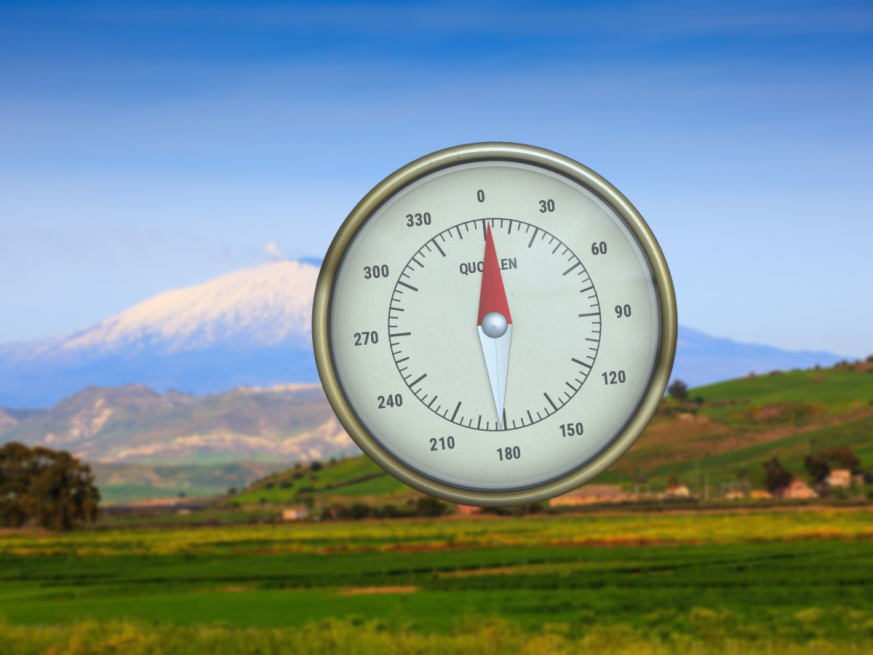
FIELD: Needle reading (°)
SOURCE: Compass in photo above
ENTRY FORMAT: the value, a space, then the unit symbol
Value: 2.5 °
